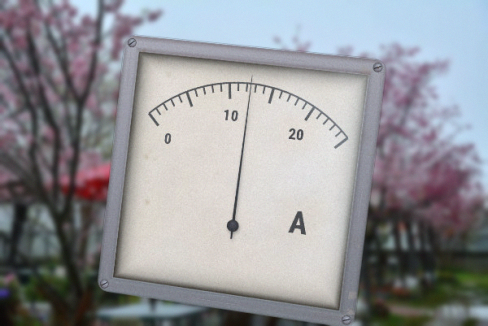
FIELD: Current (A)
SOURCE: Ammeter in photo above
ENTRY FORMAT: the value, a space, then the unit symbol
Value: 12.5 A
